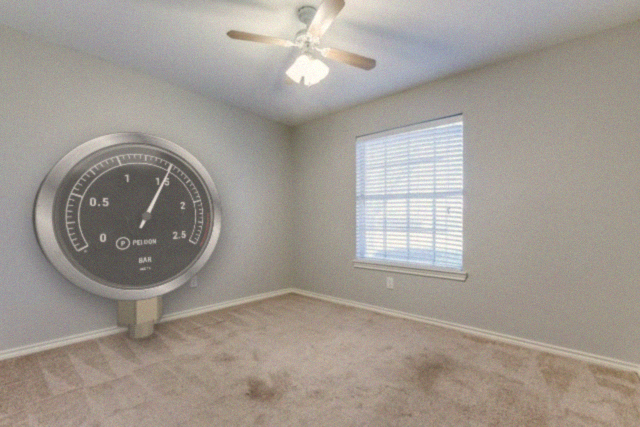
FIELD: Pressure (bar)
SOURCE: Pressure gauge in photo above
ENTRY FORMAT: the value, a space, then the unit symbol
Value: 1.5 bar
